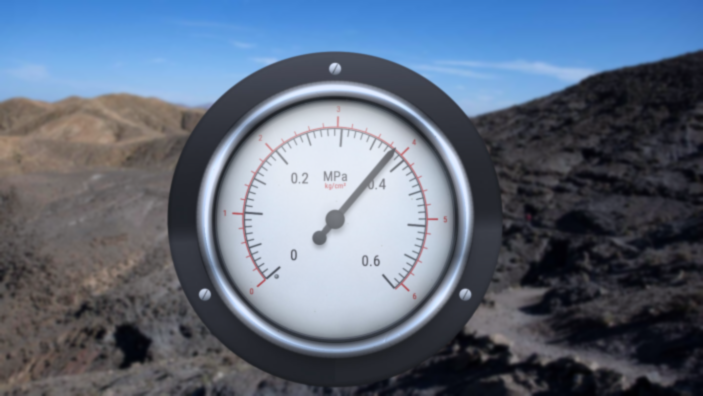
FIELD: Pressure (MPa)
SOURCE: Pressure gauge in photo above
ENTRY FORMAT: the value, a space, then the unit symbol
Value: 0.38 MPa
